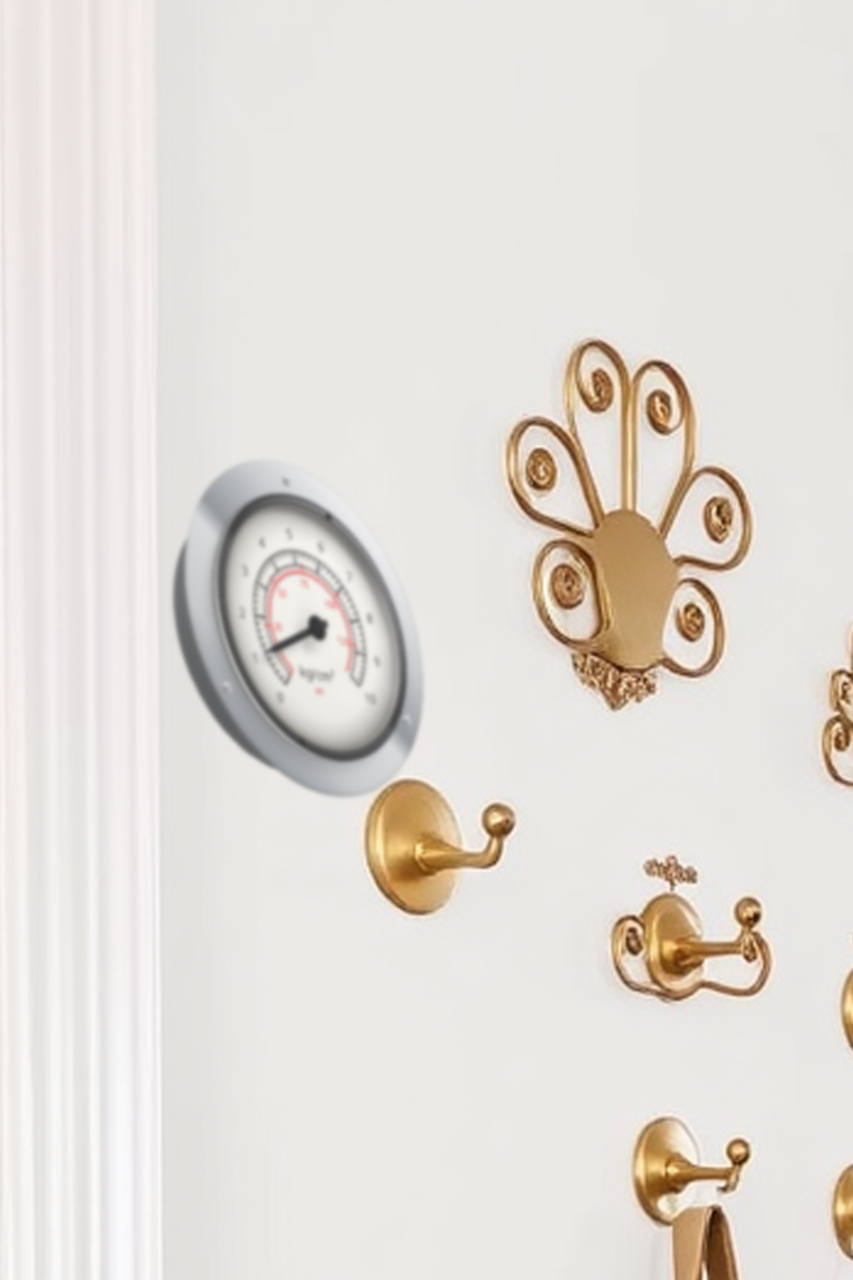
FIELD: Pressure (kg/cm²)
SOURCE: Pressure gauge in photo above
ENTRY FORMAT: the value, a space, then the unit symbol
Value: 1 kg/cm²
